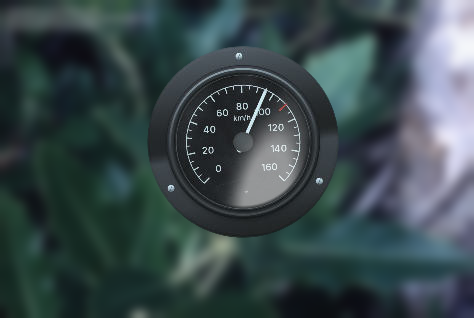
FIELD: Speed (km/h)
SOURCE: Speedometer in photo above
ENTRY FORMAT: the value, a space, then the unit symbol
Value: 95 km/h
